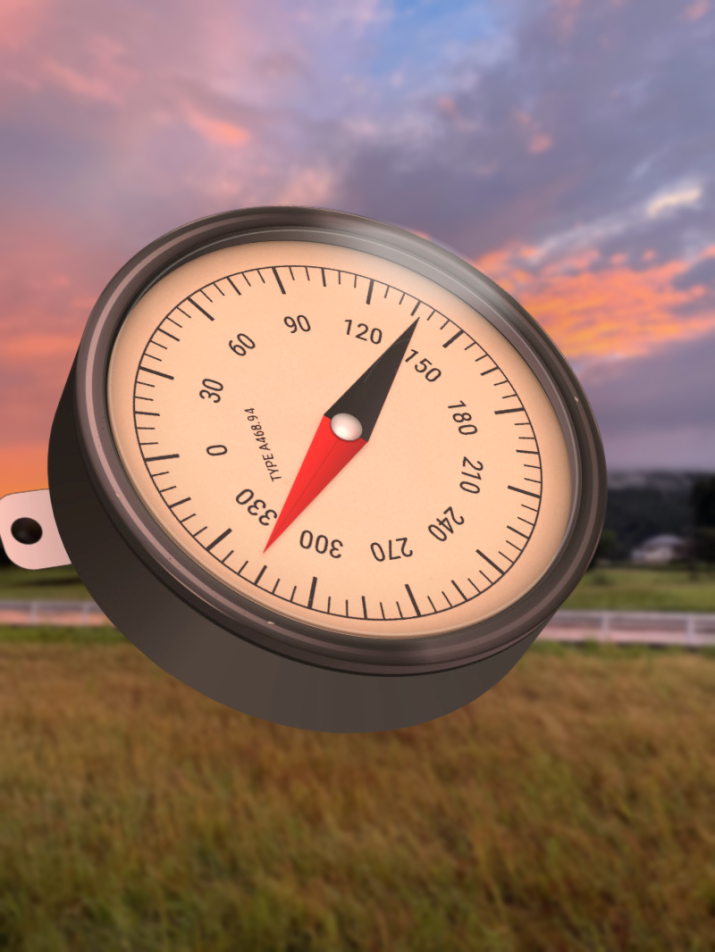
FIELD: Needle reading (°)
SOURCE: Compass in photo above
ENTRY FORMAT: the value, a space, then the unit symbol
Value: 317.5 °
